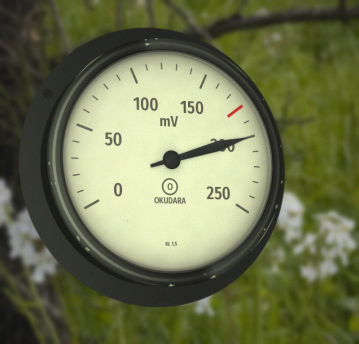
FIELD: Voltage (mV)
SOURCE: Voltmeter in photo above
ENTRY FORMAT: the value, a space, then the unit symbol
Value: 200 mV
